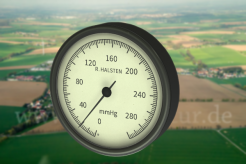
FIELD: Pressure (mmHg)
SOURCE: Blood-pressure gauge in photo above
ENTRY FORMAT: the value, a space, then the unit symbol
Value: 20 mmHg
